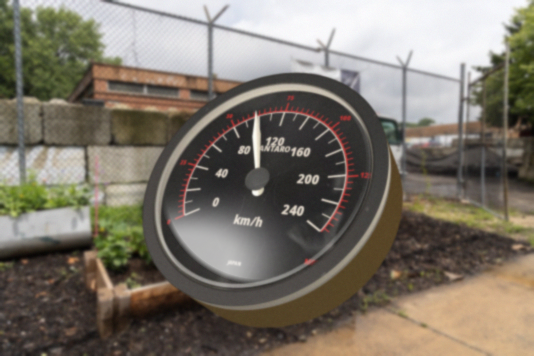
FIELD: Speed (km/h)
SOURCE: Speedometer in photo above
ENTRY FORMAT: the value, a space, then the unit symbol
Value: 100 km/h
